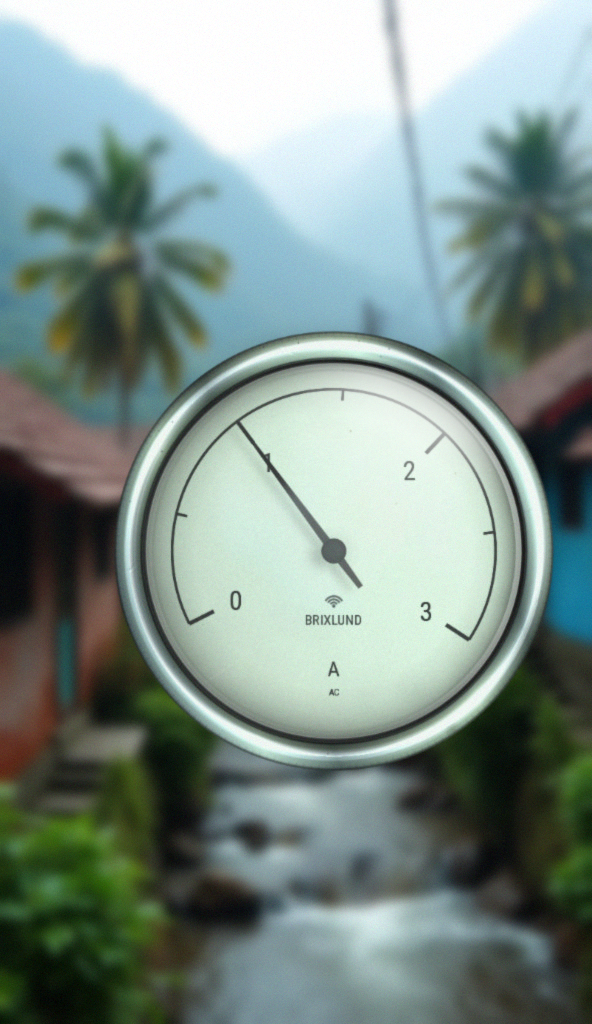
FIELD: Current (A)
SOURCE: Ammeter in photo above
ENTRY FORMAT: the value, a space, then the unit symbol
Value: 1 A
